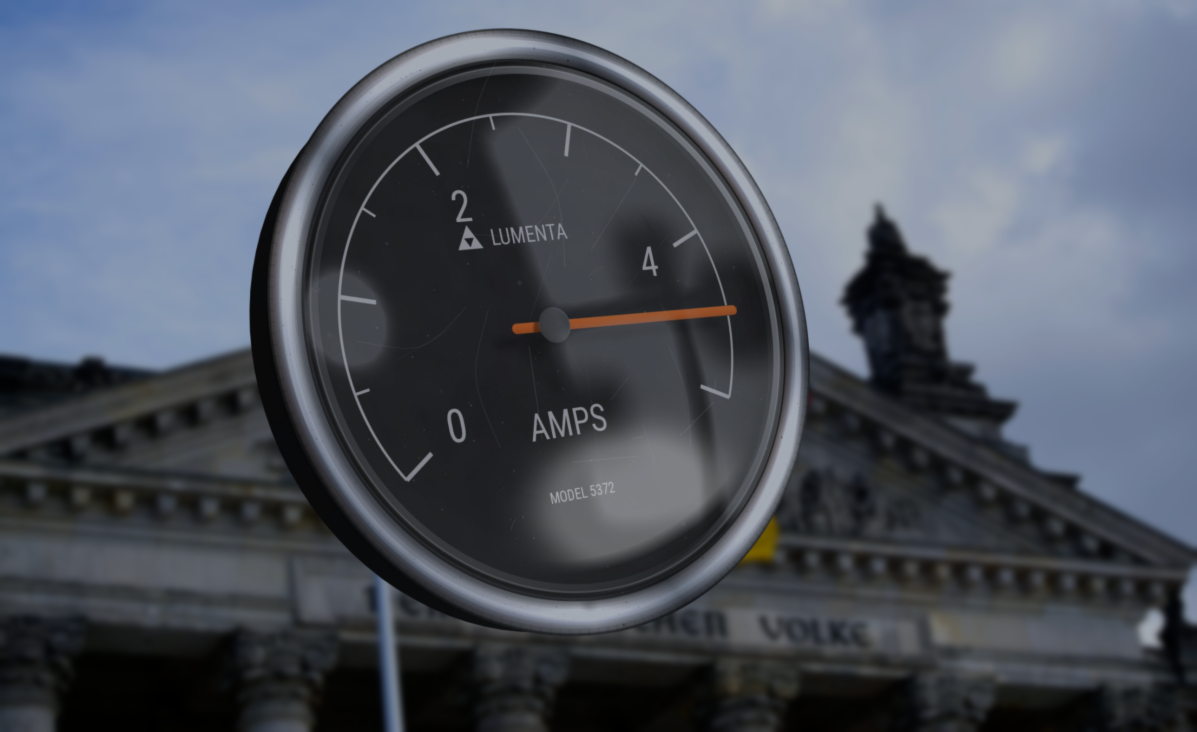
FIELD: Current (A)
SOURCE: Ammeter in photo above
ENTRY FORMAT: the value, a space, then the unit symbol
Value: 4.5 A
